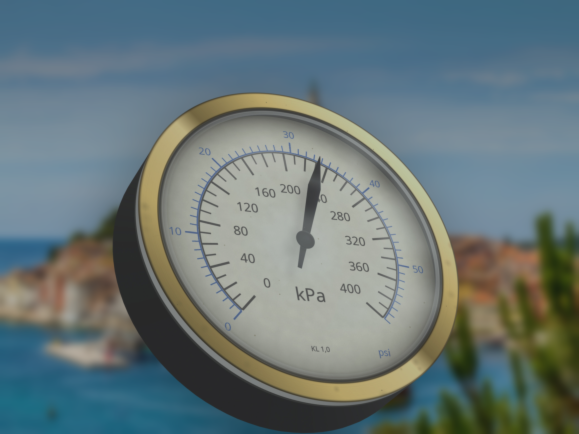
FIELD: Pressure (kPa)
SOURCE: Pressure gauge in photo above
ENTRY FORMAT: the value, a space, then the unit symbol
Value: 230 kPa
